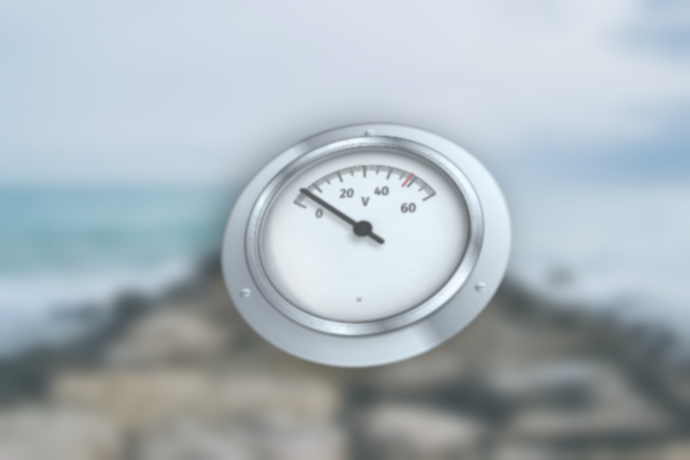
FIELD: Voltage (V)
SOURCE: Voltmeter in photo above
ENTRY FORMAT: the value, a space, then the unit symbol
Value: 5 V
